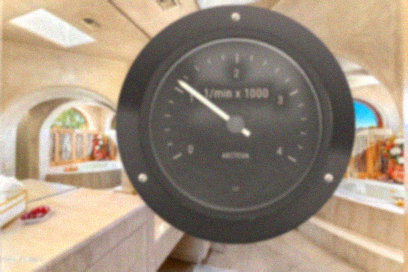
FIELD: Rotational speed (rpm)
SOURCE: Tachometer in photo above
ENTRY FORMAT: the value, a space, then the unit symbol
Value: 1100 rpm
